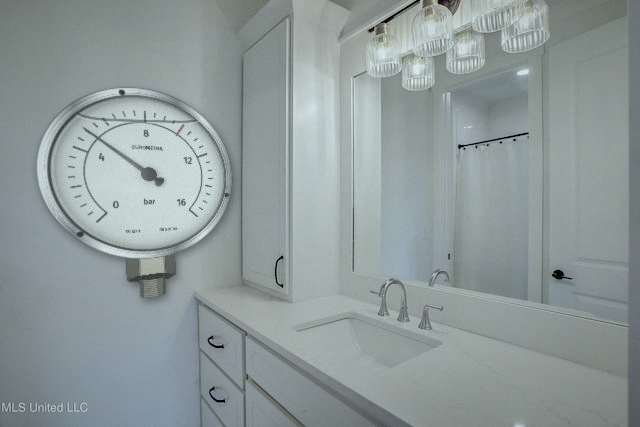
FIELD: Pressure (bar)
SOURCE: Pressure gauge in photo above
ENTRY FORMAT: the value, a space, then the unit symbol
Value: 5 bar
